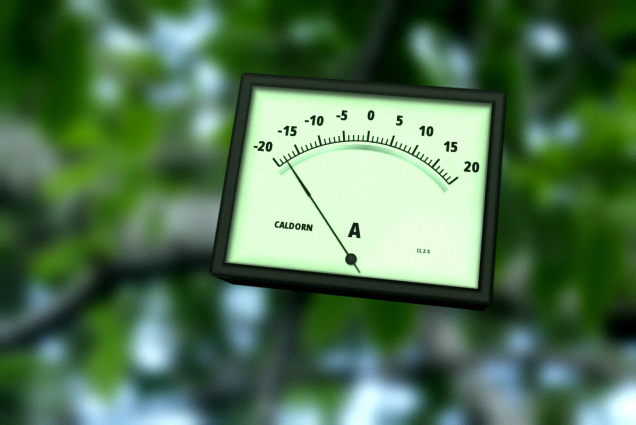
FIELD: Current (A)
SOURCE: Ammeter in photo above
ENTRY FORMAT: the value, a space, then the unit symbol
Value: -18 A
